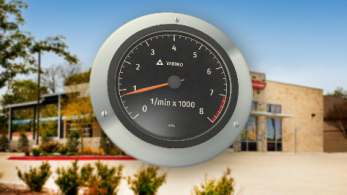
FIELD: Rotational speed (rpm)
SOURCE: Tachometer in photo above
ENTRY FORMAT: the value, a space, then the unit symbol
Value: 800 rpm
